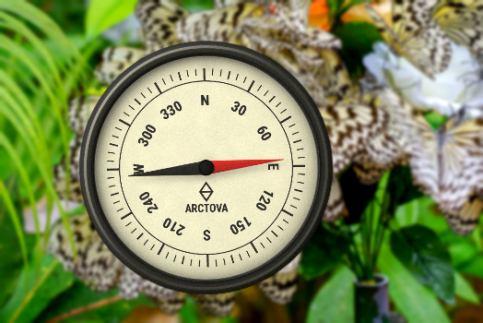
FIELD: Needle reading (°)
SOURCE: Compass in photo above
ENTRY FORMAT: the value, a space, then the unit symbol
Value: 85 °
